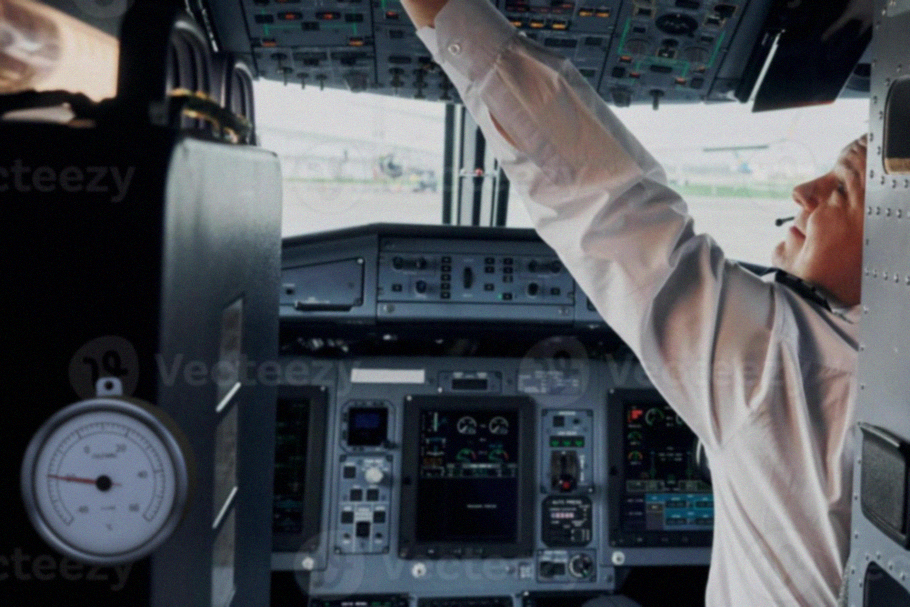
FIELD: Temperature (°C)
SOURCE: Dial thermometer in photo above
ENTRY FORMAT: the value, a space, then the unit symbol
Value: -20 °C
